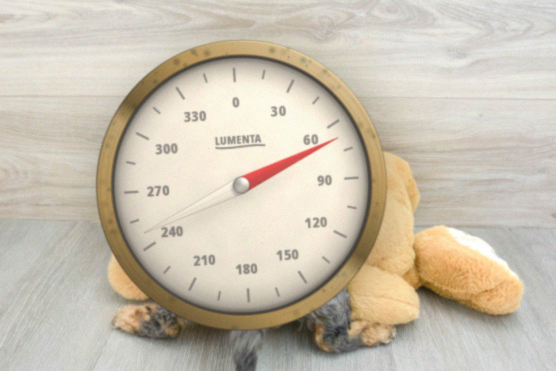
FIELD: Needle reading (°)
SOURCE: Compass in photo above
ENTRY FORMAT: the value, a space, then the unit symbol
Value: 67.5 °
